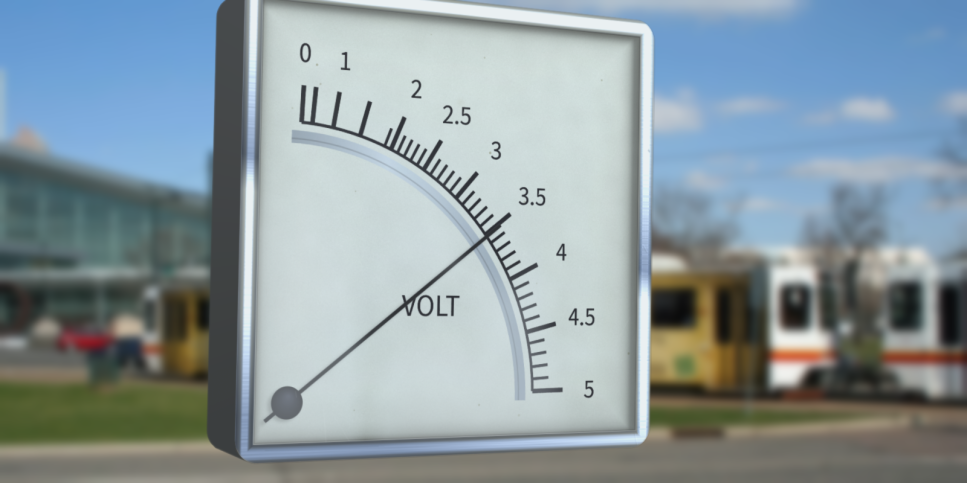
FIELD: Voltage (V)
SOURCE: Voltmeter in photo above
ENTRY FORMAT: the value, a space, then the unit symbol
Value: 3.5 V
